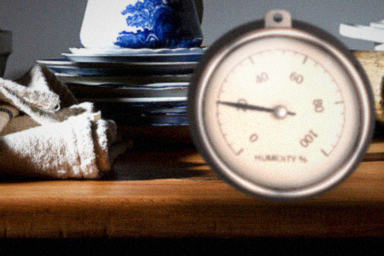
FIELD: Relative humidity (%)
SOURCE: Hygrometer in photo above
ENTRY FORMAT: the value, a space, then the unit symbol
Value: 20 %
